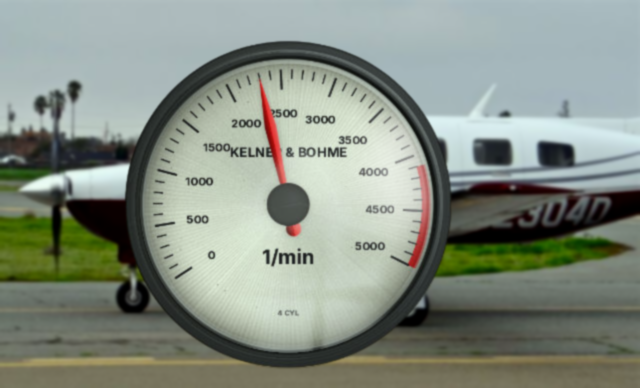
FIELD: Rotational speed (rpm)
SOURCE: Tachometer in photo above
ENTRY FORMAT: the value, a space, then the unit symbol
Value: 2300 rpm
